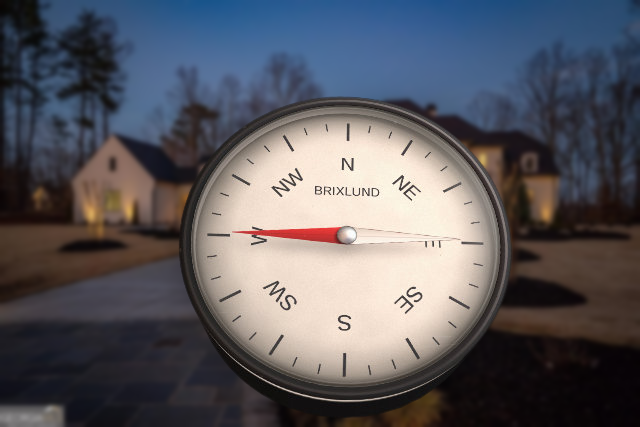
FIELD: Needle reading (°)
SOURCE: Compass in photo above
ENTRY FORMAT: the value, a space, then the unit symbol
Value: 270 °
